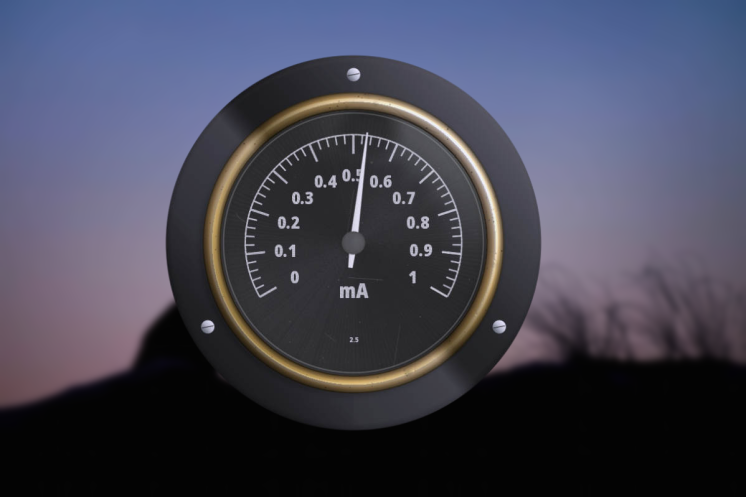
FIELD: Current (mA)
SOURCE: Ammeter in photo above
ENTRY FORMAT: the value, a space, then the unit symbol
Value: 0.53 mA
